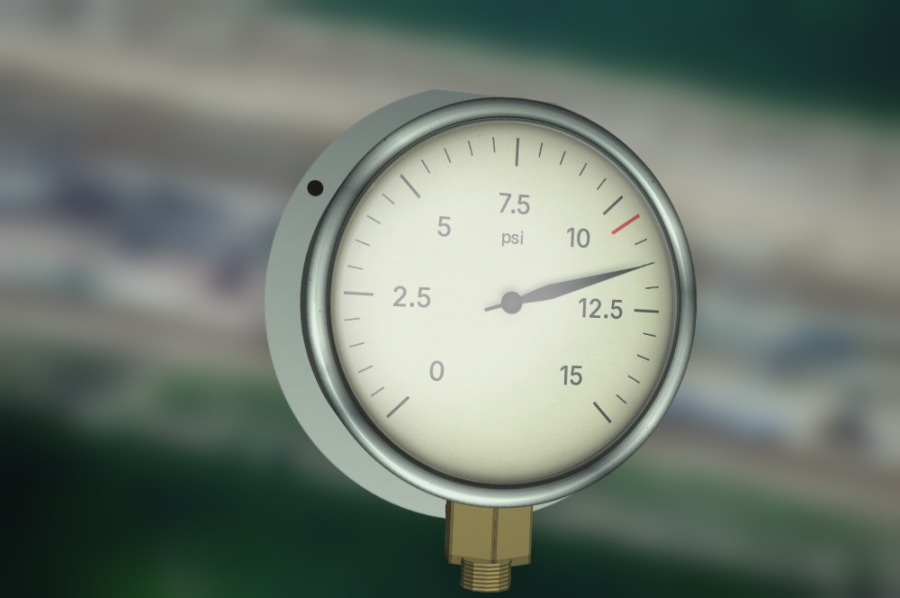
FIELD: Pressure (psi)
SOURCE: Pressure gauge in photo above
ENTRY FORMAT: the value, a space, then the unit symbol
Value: 11.5 psi
